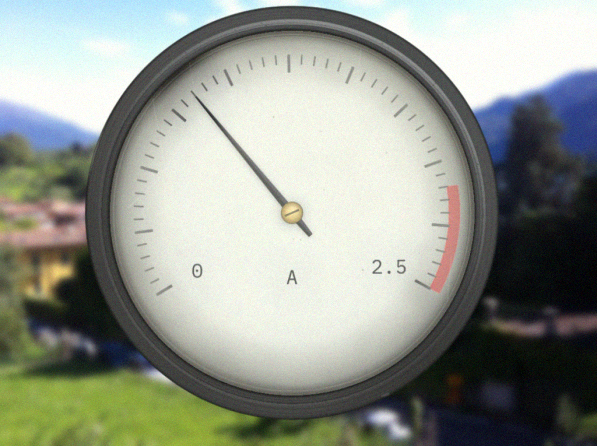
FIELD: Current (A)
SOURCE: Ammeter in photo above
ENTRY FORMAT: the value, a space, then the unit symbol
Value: 0.85 A
